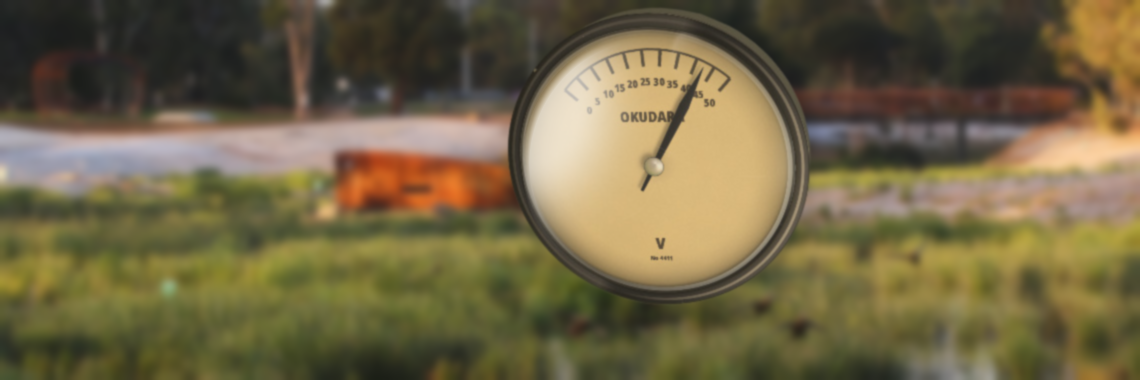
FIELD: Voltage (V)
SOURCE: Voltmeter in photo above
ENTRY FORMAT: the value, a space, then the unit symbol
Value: 42.5 V
